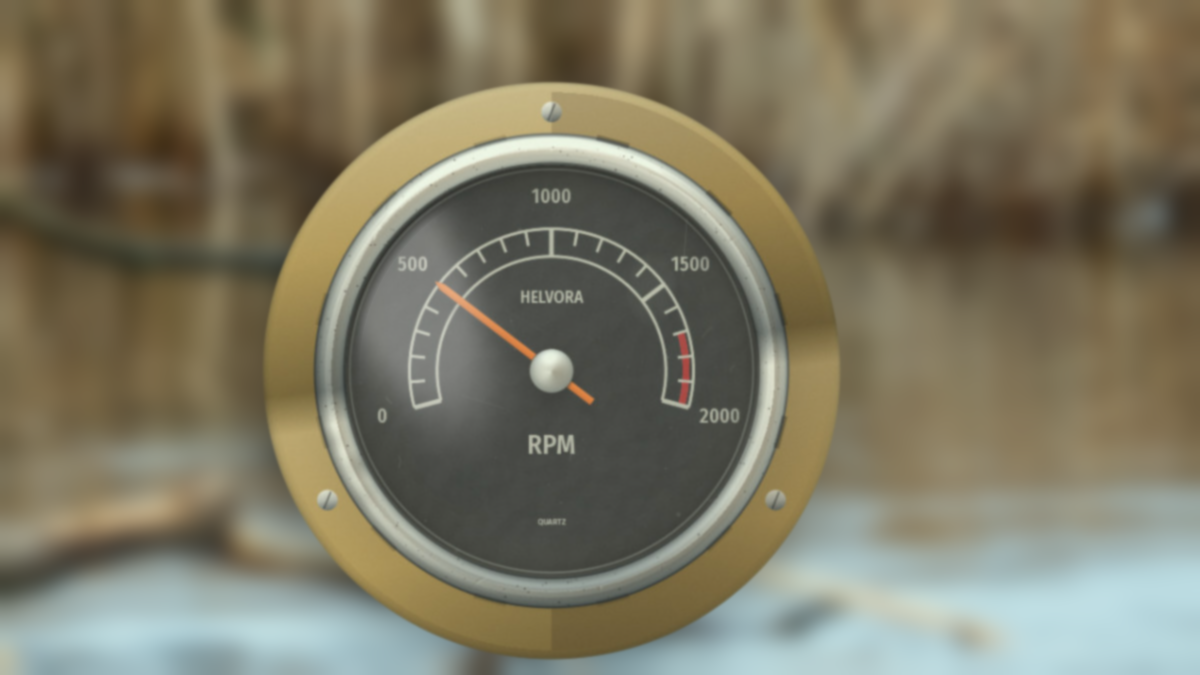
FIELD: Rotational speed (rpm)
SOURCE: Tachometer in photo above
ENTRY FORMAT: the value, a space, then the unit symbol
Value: 500 rpm
